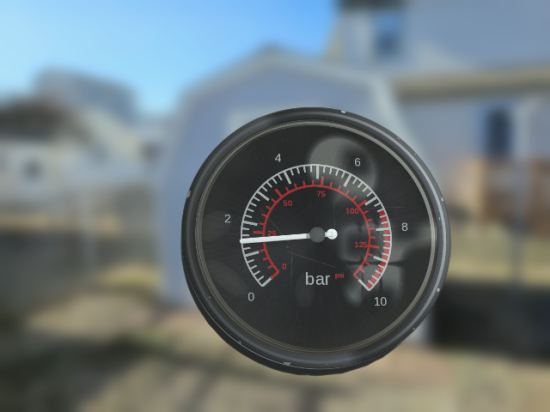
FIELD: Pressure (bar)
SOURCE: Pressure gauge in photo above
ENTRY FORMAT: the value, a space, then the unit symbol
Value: 1.4 bar
